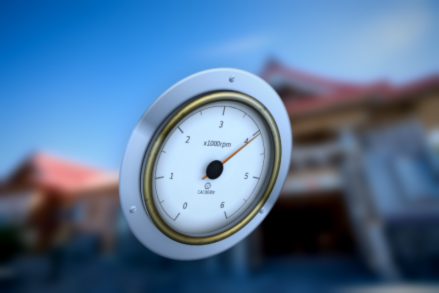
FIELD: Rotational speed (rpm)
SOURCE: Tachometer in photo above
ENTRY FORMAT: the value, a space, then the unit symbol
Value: 4000 rpm
